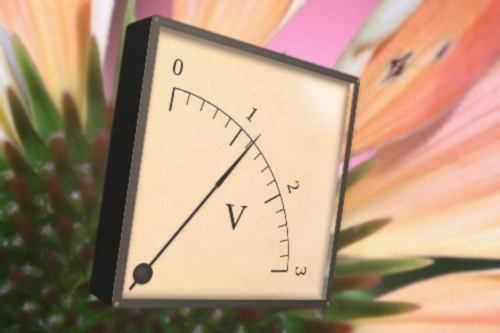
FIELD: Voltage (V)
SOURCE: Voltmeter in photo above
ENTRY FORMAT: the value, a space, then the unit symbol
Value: 1.2 V
